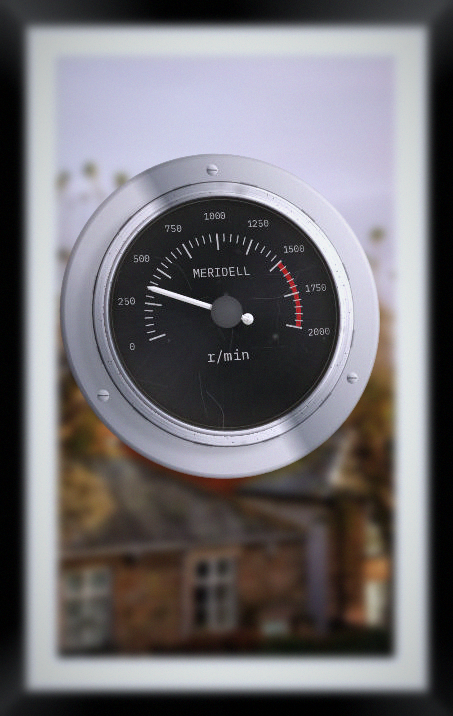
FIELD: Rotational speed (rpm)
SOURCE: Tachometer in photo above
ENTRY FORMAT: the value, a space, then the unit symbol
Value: 350 rpm
